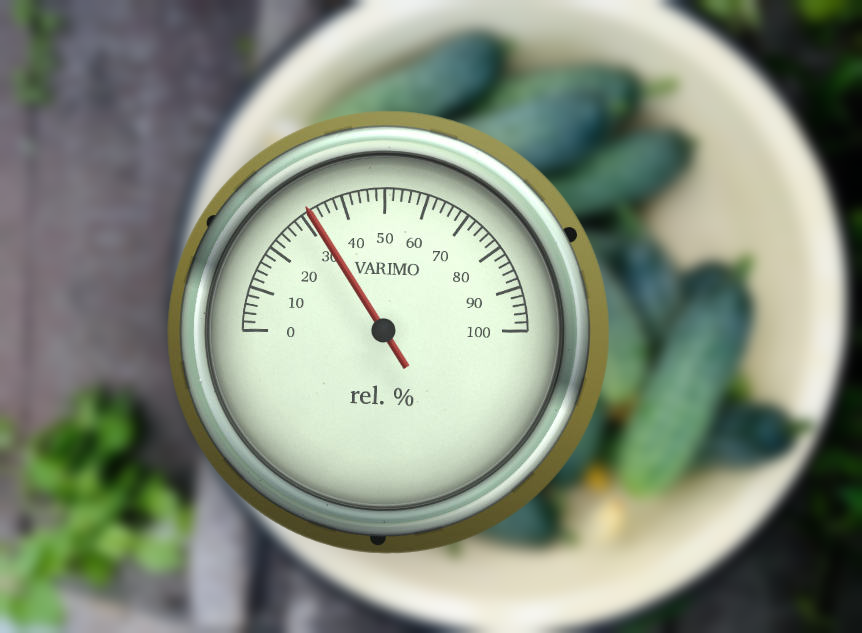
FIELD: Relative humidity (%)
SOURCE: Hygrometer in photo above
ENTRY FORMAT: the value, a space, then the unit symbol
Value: 32 %
